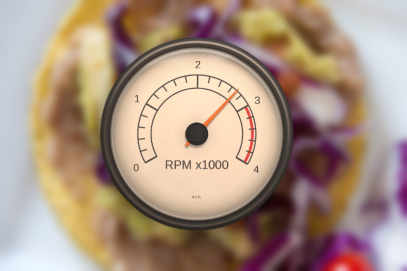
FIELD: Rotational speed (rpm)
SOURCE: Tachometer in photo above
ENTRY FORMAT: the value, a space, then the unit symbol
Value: 2700 rpm
